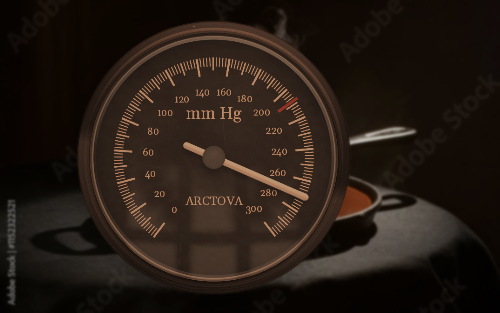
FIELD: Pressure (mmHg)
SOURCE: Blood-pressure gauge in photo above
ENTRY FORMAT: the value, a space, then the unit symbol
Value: 270 mmHg
